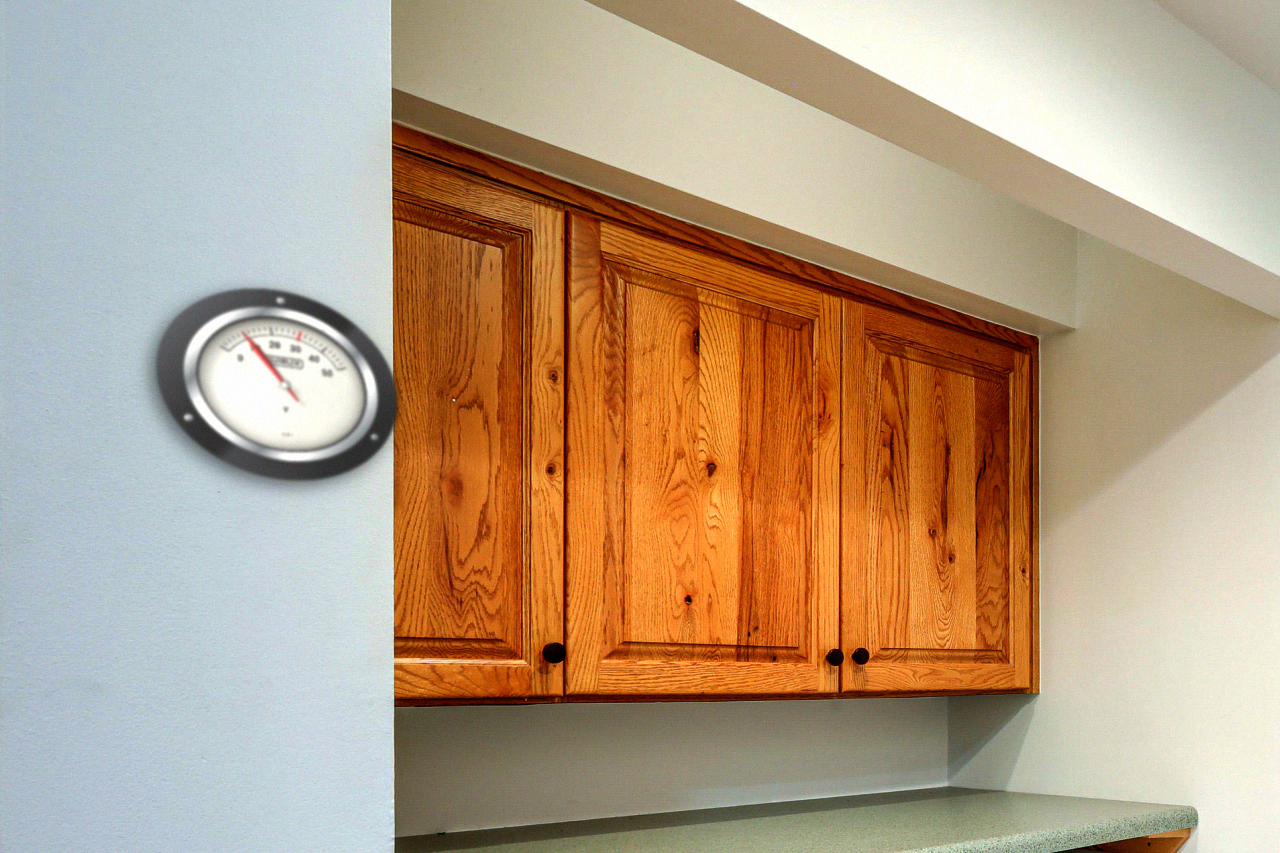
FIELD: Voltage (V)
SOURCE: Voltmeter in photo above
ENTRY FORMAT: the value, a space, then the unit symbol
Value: 10 V
